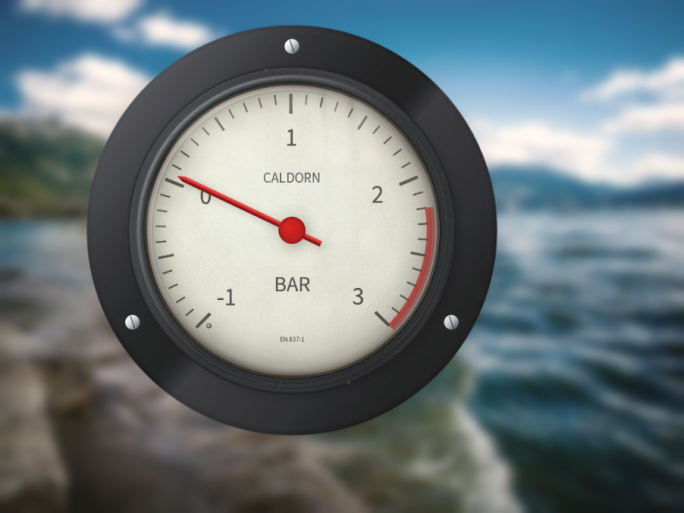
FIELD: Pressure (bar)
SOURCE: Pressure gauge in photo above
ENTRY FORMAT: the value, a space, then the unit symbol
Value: 0.05 bar
